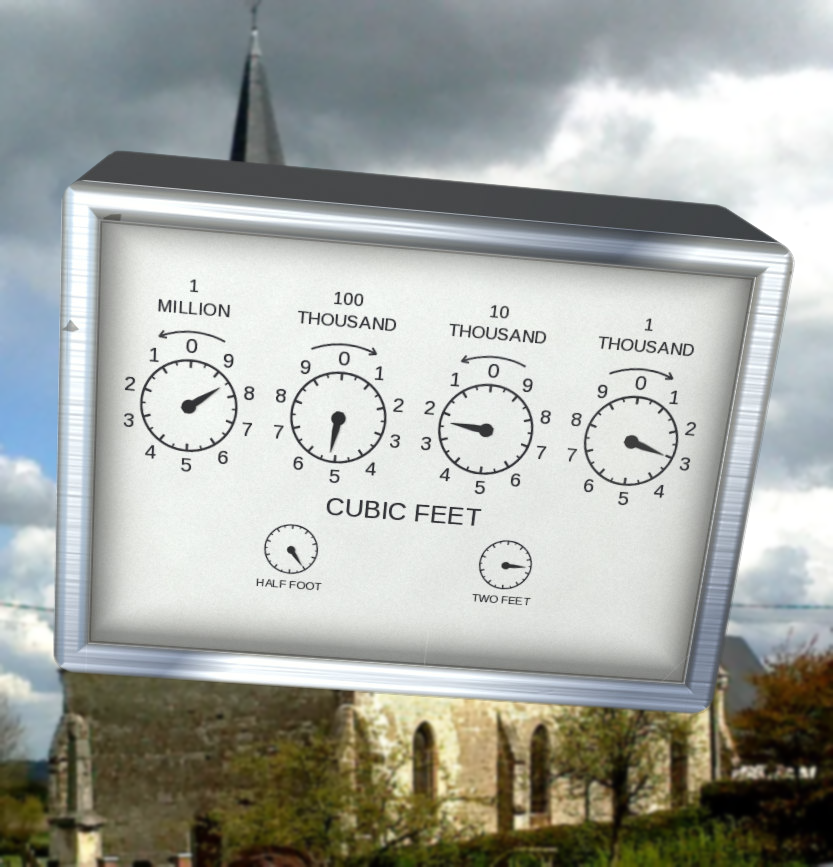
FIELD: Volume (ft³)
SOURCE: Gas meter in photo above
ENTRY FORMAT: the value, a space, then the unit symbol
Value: 852300 ft³
